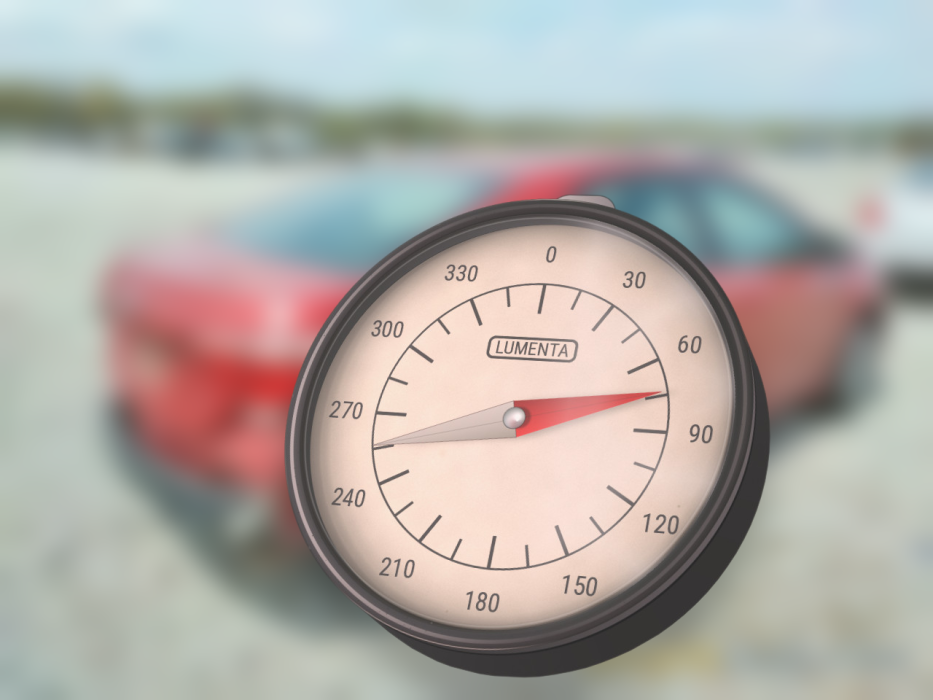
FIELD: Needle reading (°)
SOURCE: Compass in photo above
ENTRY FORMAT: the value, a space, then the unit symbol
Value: 75 °
